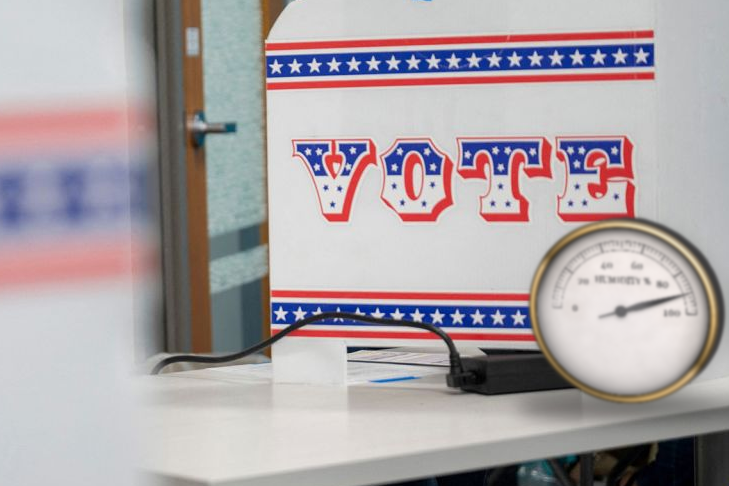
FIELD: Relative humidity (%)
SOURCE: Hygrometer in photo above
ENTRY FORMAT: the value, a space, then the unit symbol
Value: 90 %
